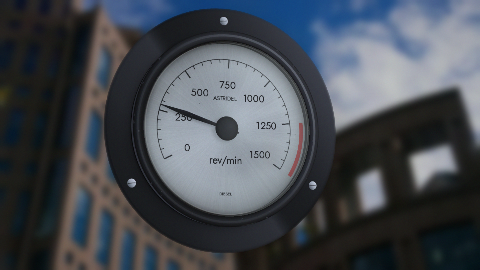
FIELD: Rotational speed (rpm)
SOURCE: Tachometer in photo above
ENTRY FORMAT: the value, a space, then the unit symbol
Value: 275 rpm
